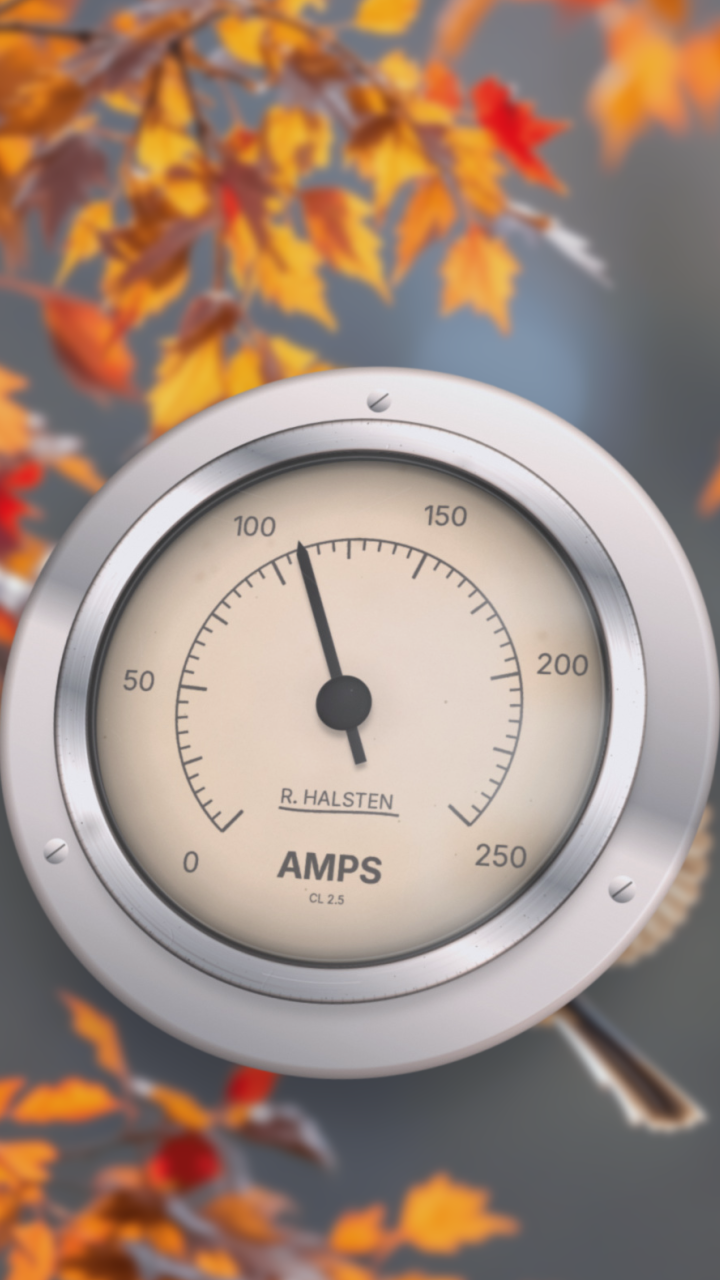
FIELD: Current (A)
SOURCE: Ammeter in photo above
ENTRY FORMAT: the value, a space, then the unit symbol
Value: 110 A
